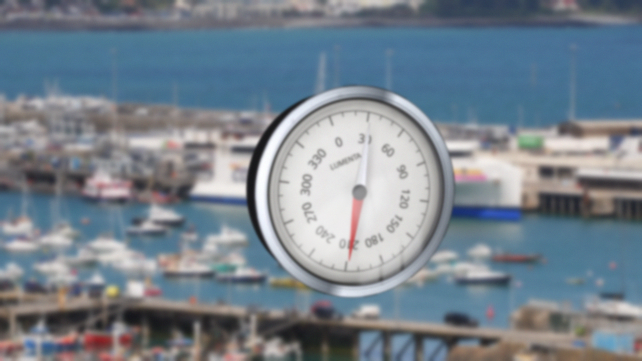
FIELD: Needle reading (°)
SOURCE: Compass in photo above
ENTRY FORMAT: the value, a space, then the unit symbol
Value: 210 °
